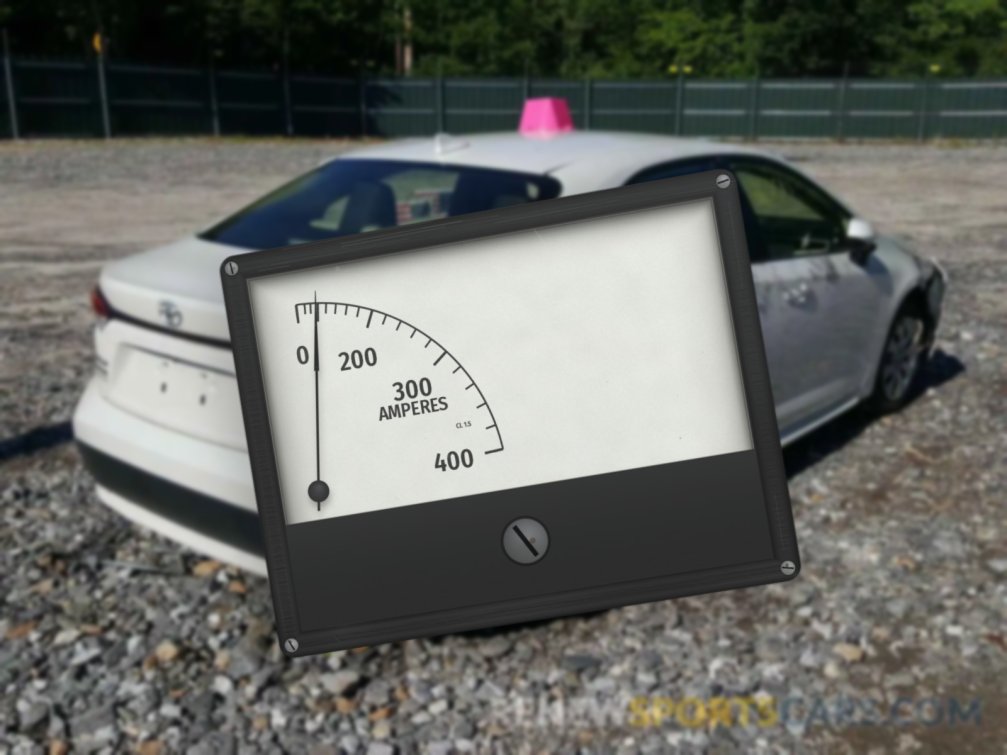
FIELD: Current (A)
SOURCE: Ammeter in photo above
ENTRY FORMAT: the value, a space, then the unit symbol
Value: 100 A
